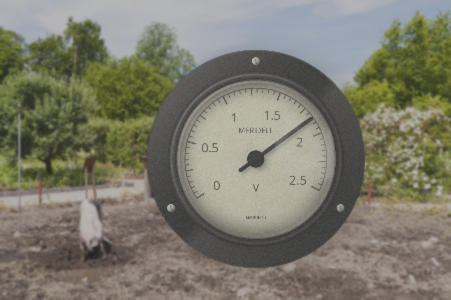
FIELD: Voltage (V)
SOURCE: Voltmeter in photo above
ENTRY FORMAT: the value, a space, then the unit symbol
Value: 1.85 V
